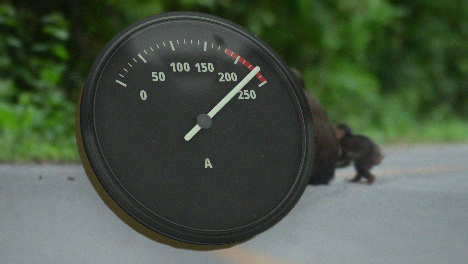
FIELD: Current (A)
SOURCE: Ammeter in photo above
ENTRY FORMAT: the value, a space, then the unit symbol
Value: 230 A
